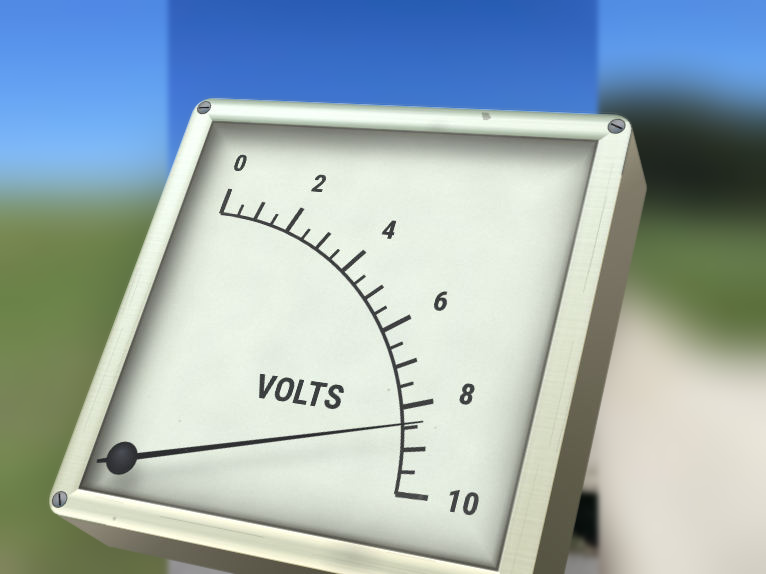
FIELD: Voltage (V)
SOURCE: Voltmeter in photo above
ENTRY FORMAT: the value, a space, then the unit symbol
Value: 8.5 V
